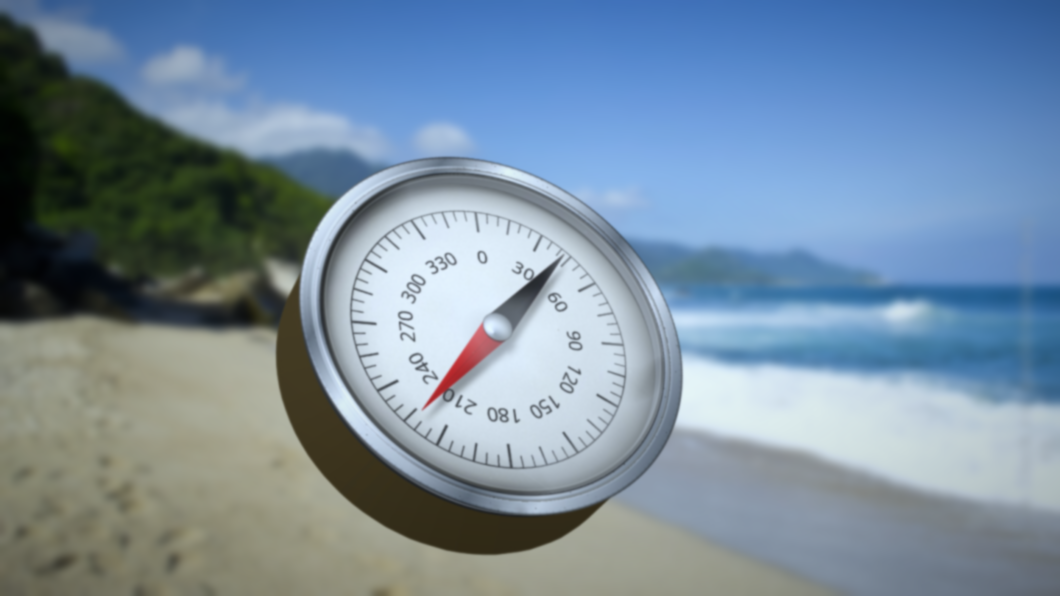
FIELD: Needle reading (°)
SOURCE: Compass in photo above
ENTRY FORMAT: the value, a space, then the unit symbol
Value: 222.5 °
